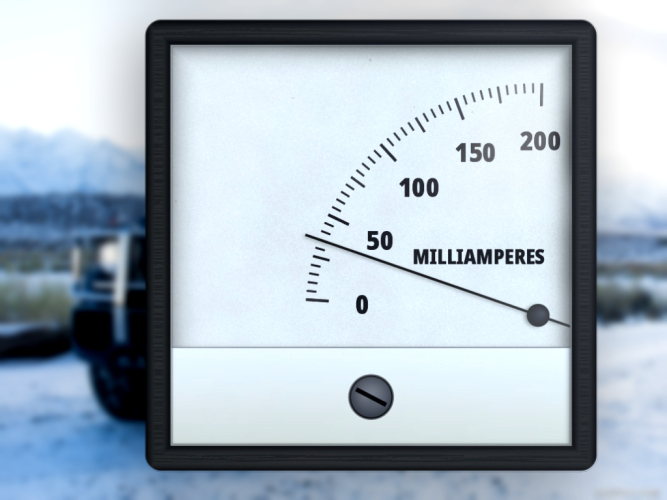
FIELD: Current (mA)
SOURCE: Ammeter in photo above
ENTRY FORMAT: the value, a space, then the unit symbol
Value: 35 mA
